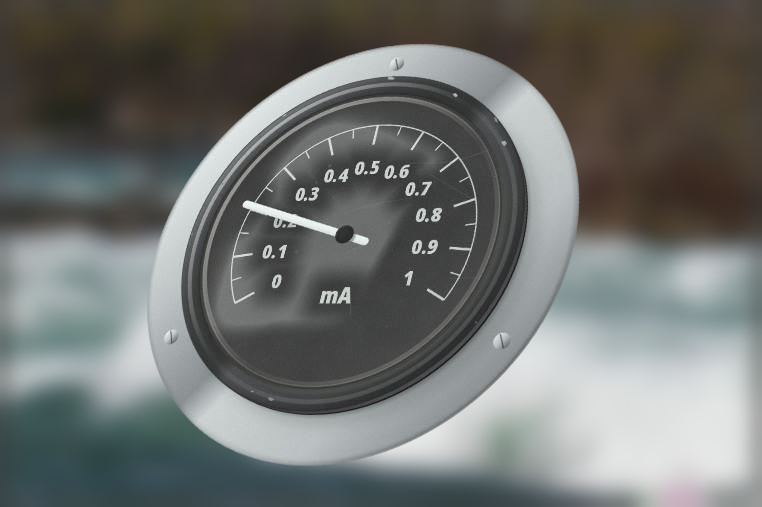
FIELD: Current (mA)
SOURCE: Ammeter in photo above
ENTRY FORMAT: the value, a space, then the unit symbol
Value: 0.2 mA
